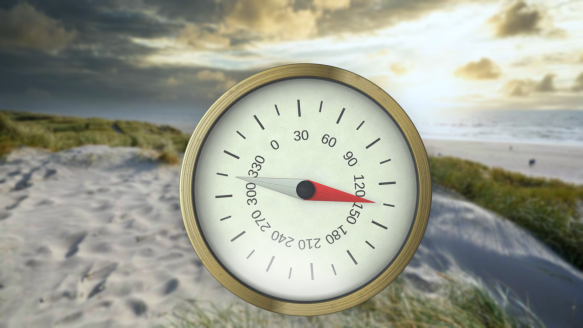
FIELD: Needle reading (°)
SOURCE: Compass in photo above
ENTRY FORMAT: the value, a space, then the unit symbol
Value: 135 °
